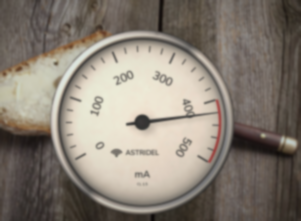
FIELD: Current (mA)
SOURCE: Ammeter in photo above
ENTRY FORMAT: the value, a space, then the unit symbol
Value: 420 mA
